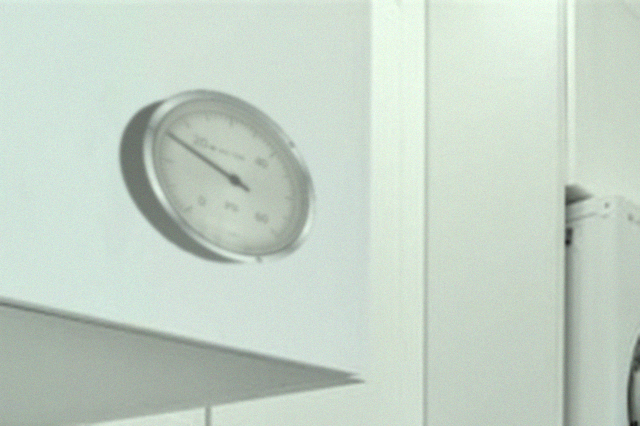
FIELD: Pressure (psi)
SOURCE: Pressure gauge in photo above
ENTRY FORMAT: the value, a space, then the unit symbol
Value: 15 psi
